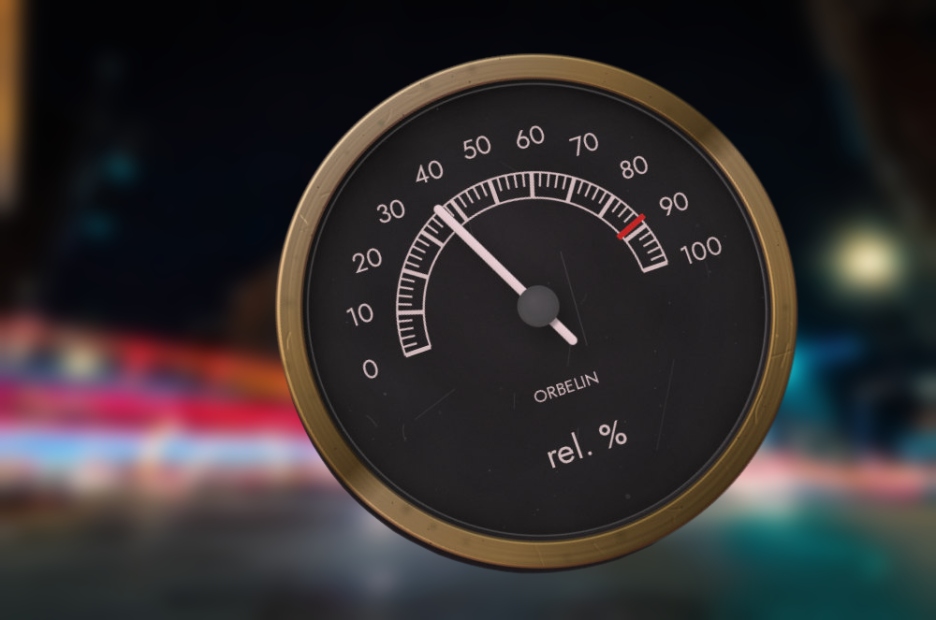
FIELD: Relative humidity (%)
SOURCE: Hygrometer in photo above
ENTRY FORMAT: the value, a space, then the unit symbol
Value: 36 %
